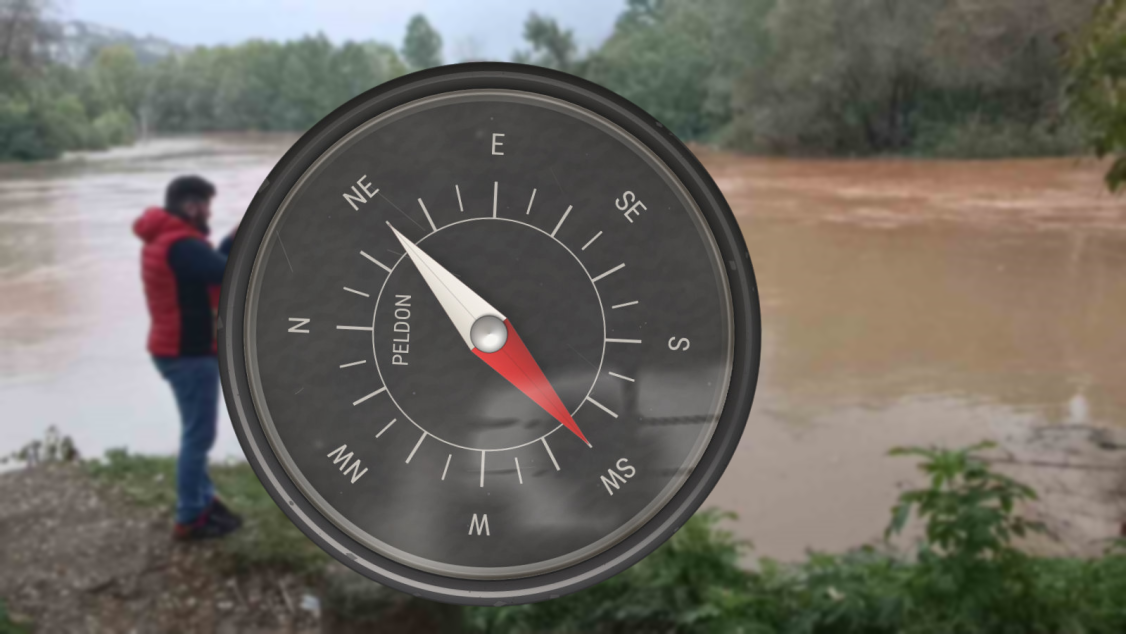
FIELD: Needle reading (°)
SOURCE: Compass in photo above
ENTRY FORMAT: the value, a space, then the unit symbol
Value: 225 °
